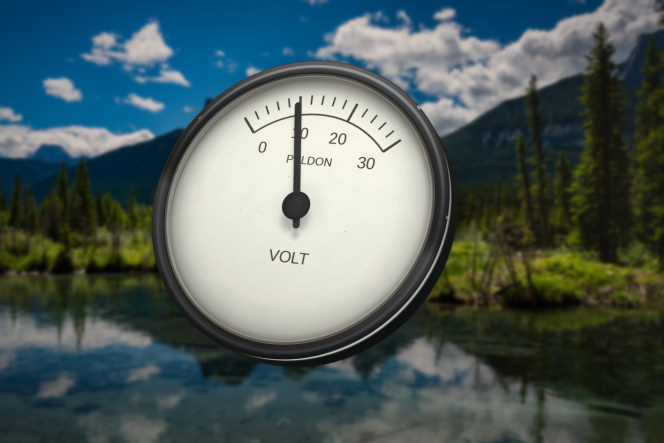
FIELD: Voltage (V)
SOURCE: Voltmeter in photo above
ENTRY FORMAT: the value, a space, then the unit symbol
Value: 10 V
